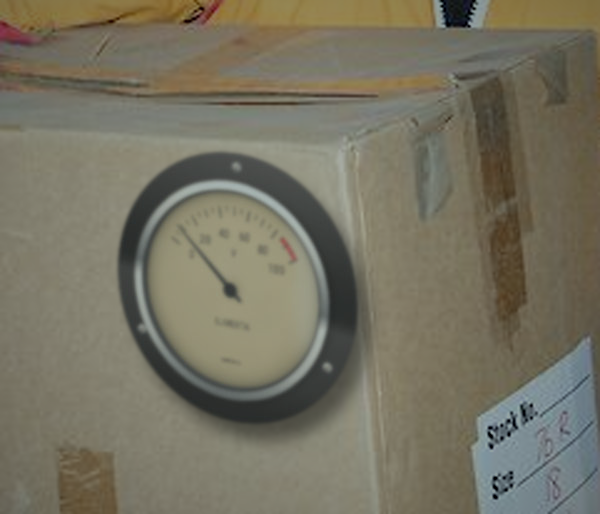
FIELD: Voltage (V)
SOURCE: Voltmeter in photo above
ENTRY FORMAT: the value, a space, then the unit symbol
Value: 10 V
